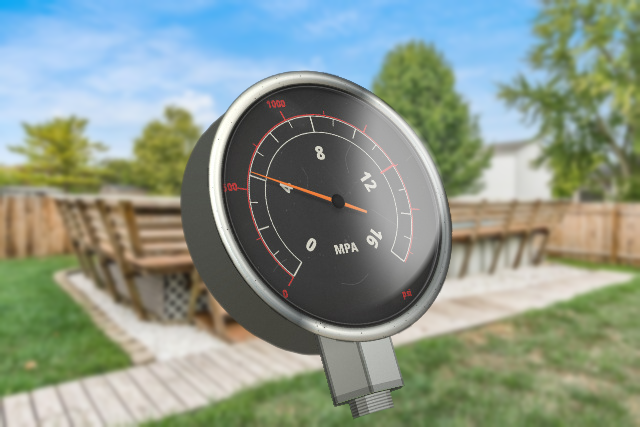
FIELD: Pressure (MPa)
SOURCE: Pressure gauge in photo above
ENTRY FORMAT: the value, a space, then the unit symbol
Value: 4 MPa
